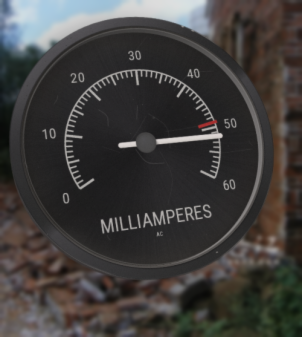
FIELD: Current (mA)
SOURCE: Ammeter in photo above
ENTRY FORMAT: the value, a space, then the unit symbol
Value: 52 mA
